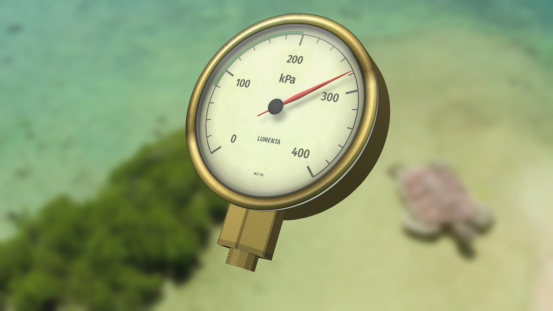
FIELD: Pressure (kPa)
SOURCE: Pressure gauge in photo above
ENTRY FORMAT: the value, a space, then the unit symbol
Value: 280 kPa
